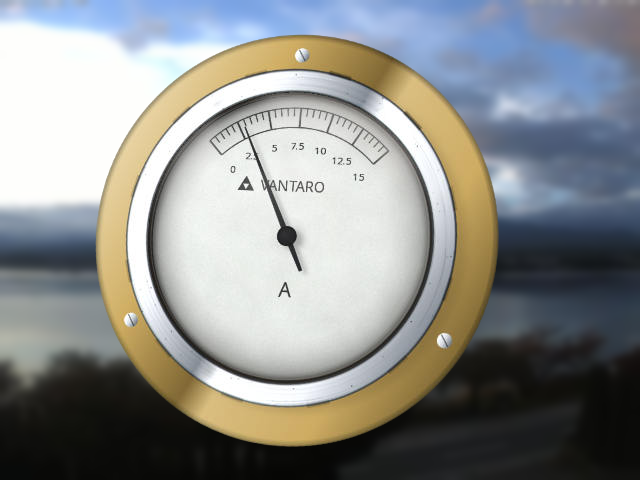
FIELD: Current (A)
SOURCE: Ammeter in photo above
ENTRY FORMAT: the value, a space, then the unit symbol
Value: 3 A
